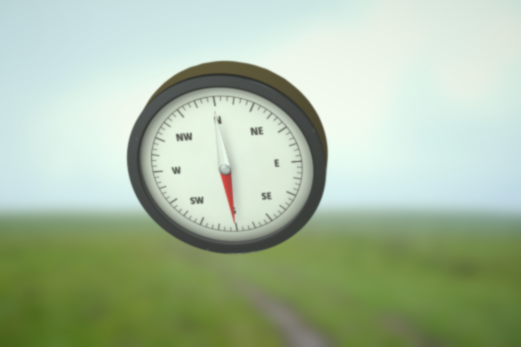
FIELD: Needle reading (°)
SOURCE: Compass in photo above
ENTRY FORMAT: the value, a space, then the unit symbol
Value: 180 °
